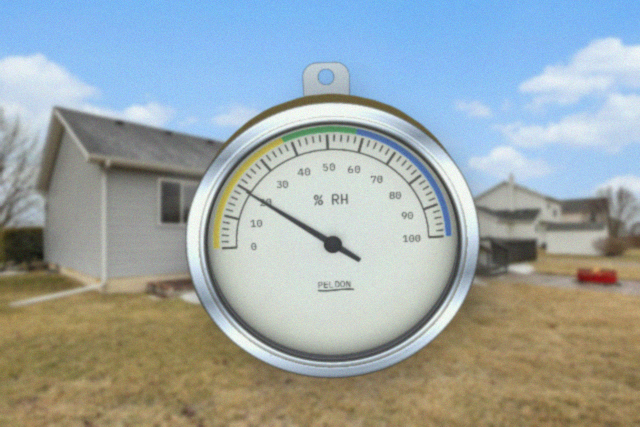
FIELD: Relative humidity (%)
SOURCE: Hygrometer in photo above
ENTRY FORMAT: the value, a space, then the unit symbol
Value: 20 %
